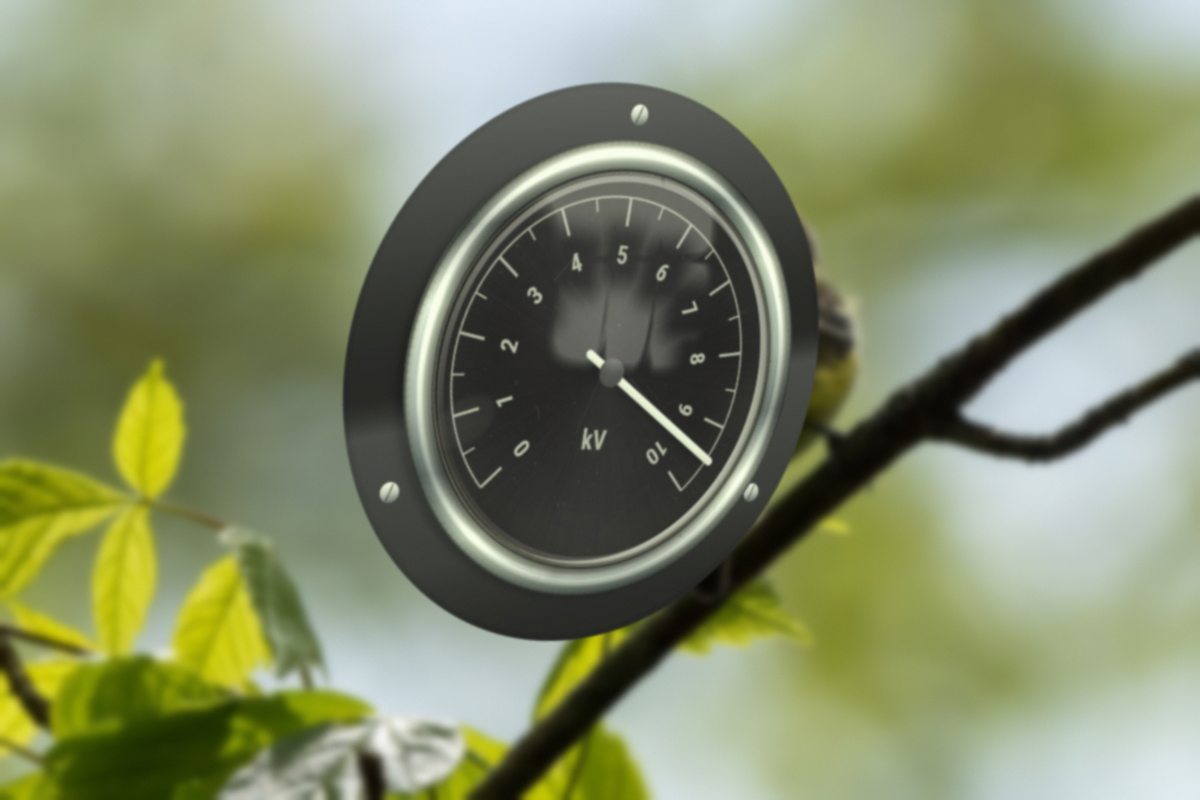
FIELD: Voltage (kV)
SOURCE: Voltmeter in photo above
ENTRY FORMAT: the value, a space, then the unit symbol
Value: 9.5 kV
